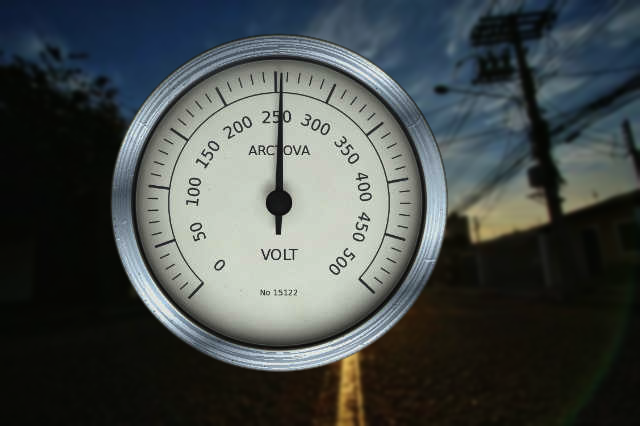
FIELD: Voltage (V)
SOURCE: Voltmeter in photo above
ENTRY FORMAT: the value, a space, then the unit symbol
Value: 255 V
